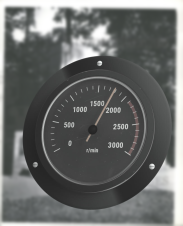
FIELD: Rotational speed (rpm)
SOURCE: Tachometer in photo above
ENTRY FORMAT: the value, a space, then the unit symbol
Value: 1800 rpm
